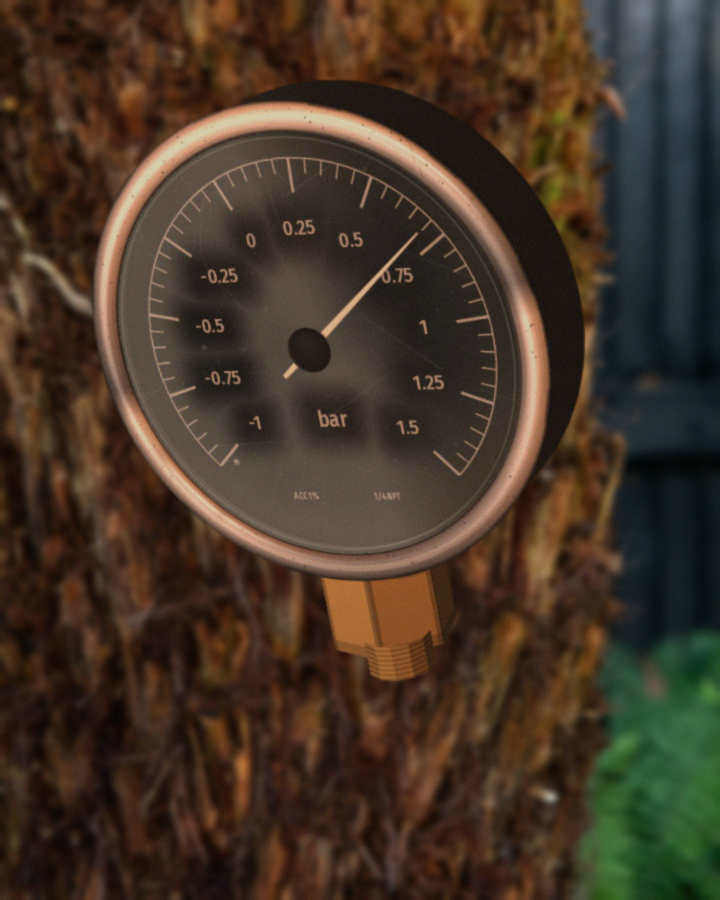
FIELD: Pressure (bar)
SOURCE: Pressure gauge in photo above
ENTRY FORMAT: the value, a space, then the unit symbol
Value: 0.7 bar
